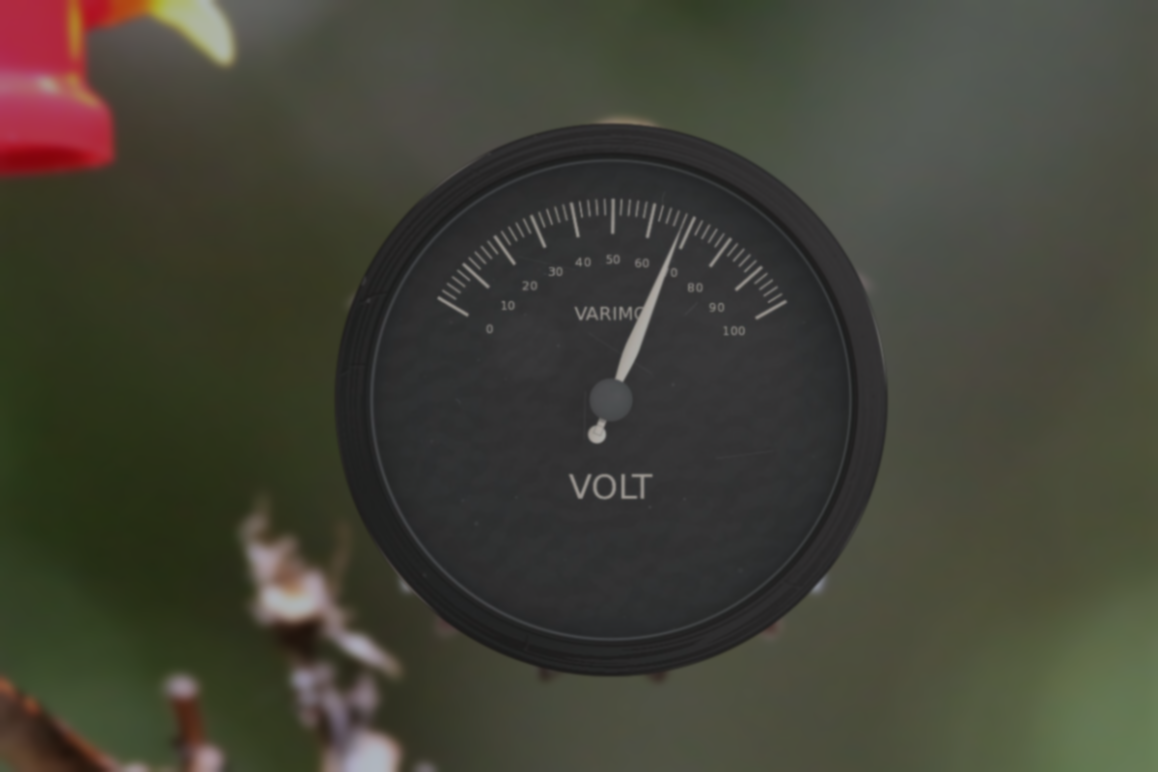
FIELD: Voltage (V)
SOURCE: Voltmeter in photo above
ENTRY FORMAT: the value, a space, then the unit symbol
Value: 68 V
